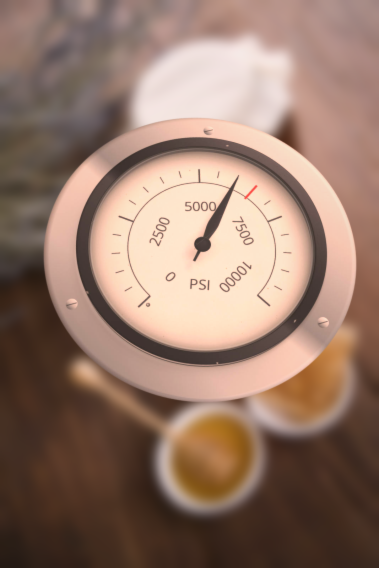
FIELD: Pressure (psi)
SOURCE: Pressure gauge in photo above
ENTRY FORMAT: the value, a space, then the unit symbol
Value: 6000 psi
